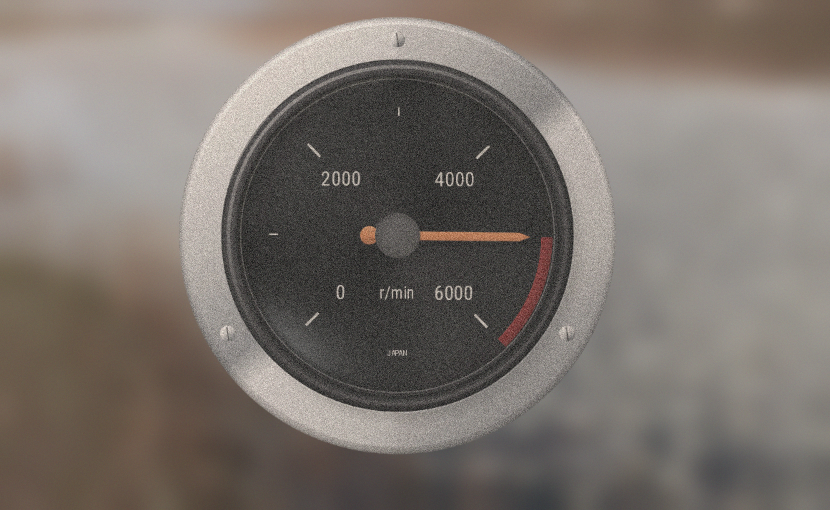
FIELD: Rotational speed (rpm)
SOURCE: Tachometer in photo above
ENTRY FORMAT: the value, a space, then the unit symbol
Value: 5000 rpm
